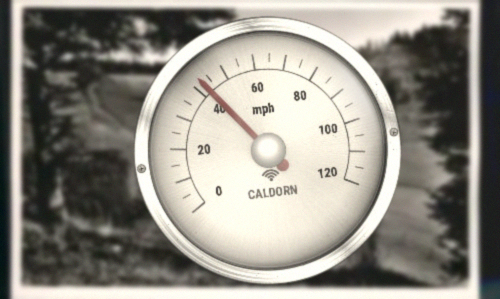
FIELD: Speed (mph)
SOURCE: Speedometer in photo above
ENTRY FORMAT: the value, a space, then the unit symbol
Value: 42.5 mph
